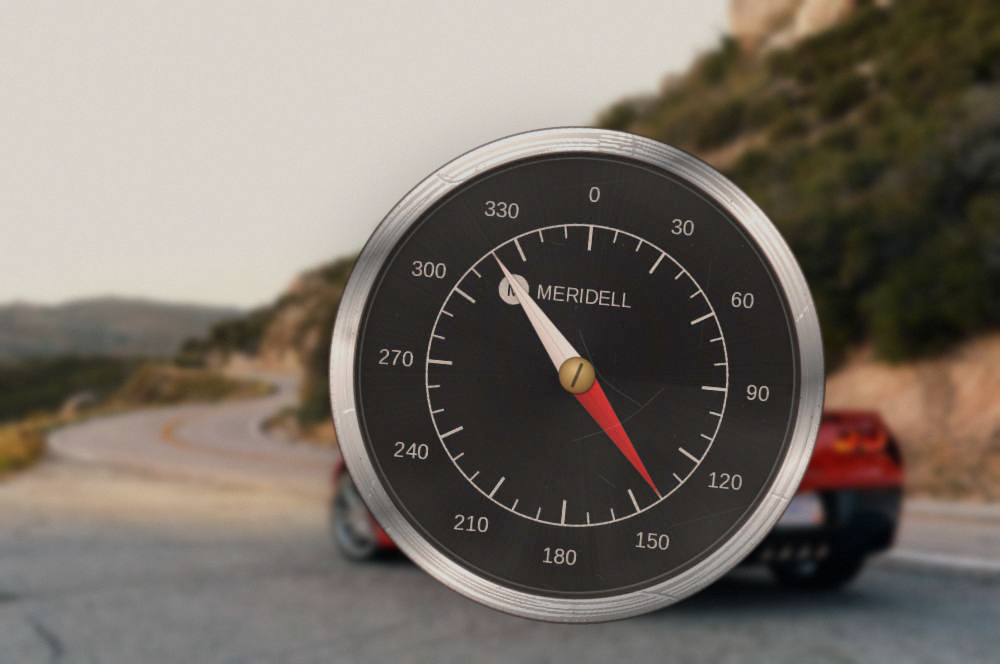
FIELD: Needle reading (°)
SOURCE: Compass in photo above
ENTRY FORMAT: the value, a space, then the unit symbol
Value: 140 °
